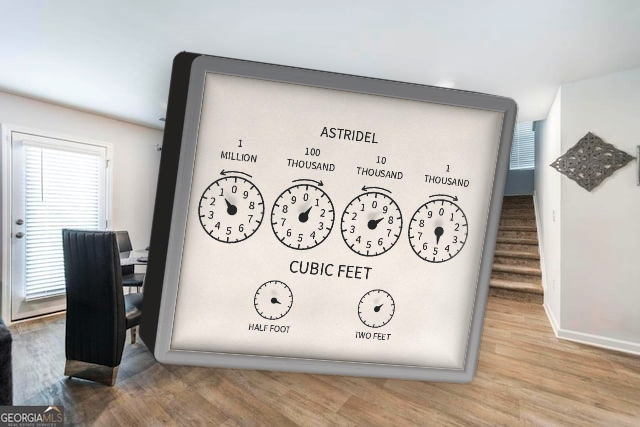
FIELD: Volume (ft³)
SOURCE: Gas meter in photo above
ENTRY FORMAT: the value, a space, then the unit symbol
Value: 108500 ft³
